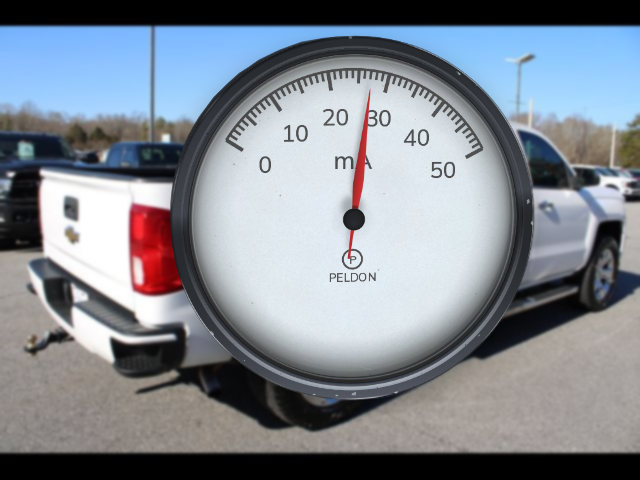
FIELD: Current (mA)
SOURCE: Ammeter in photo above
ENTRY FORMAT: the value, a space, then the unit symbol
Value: 27 mA
